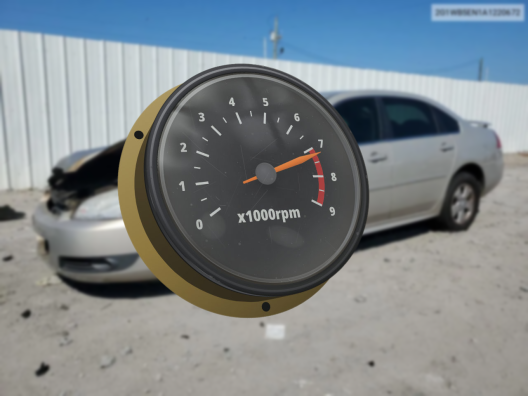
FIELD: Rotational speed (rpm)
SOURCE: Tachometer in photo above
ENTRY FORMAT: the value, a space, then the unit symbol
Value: 7250 rpm
